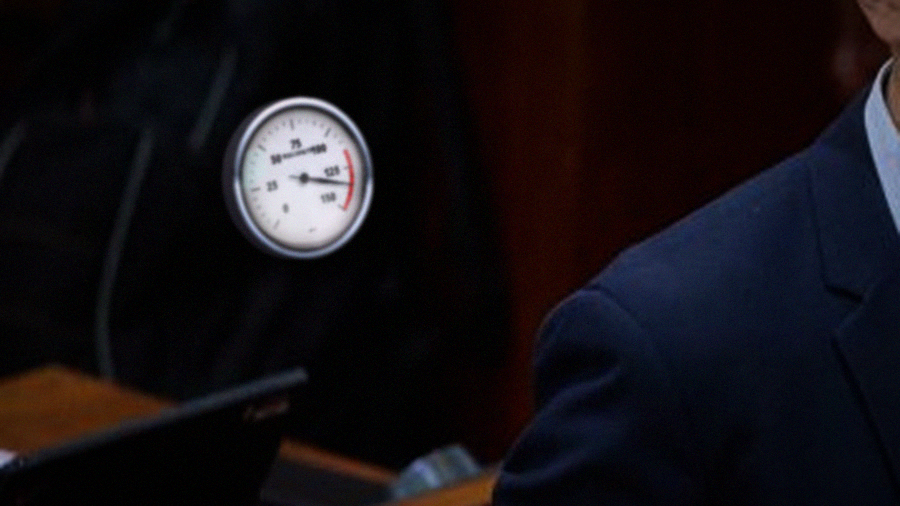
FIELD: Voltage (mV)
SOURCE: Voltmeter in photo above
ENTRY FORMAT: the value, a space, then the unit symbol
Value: 135 mV
